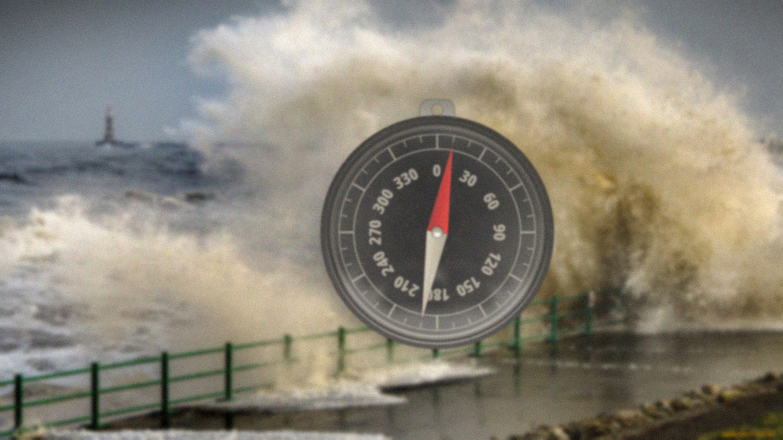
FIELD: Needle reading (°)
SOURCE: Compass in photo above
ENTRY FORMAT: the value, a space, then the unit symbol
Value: 10 °
